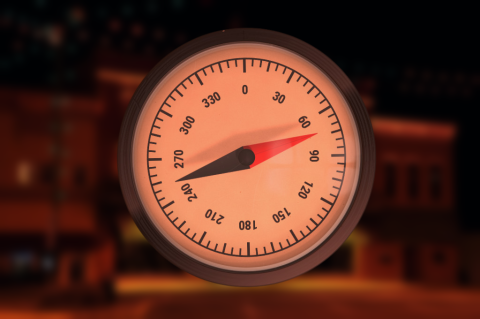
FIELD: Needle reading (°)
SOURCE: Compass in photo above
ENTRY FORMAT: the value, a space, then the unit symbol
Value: 72.5 °
